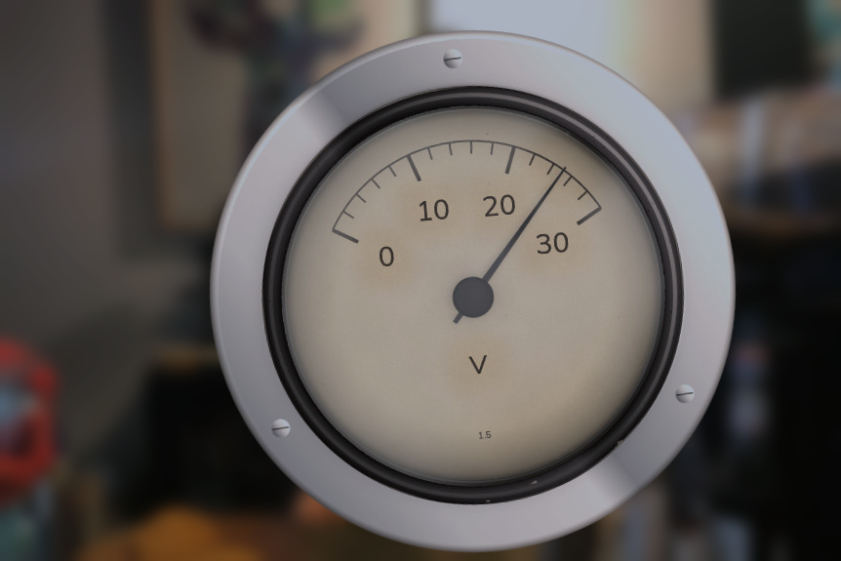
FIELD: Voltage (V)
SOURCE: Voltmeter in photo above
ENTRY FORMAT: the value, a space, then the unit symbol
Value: 25 V
